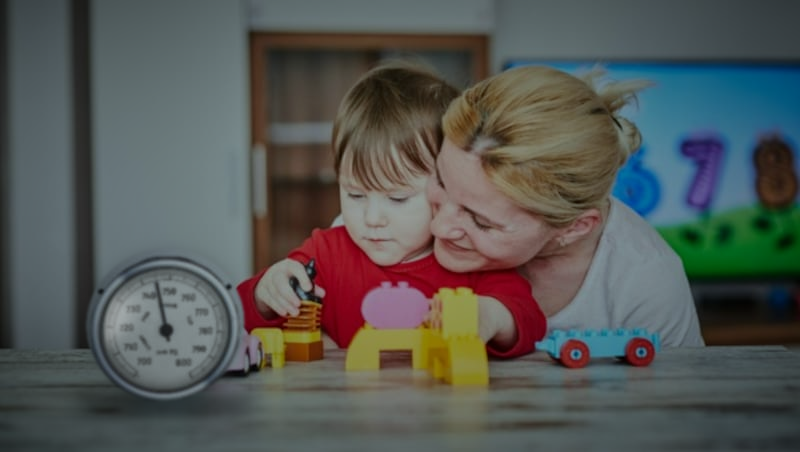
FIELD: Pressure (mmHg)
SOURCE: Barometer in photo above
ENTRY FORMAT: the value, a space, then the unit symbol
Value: 745 mmHg
